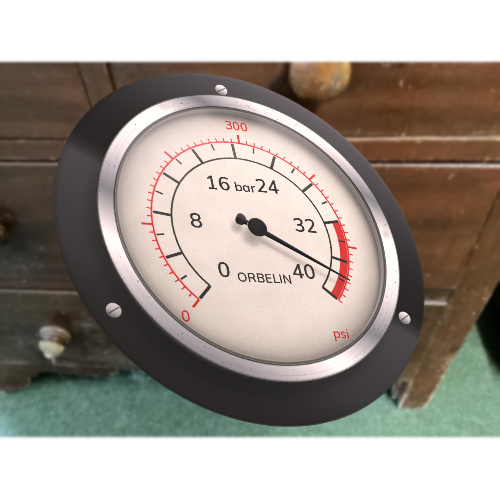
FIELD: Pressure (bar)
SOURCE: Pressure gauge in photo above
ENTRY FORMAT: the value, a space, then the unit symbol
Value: 38 bar
